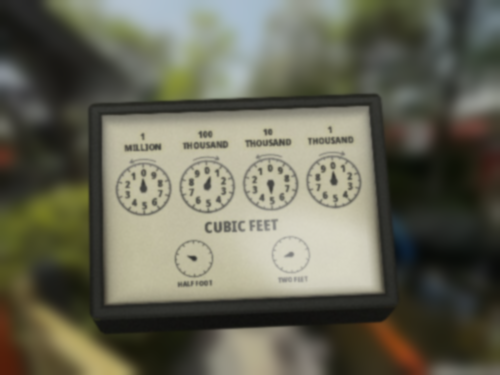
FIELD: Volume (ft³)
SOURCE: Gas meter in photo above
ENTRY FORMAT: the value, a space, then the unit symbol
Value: 5000 ft³
